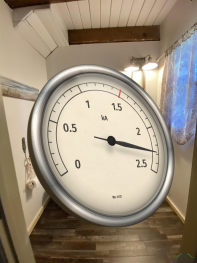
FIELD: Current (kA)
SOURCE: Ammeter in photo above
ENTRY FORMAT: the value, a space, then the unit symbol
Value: 2.3 kA
